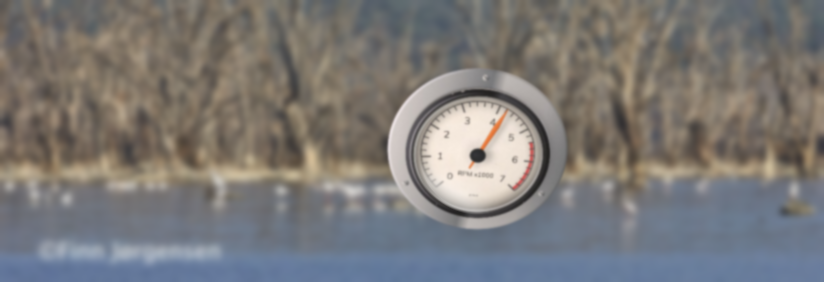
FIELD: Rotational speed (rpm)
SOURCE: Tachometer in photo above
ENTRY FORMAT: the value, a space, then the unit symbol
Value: 4200 rpm
